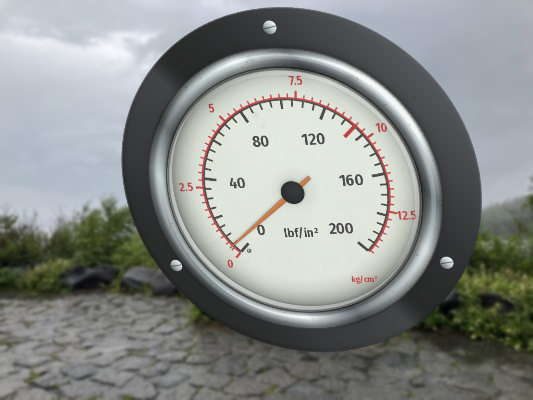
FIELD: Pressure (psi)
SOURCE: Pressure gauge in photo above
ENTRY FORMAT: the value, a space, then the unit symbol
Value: 5 psi
